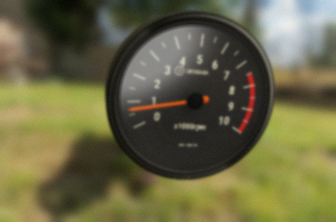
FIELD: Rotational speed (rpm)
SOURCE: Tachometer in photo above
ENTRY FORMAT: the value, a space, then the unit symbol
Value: 750 rpm
